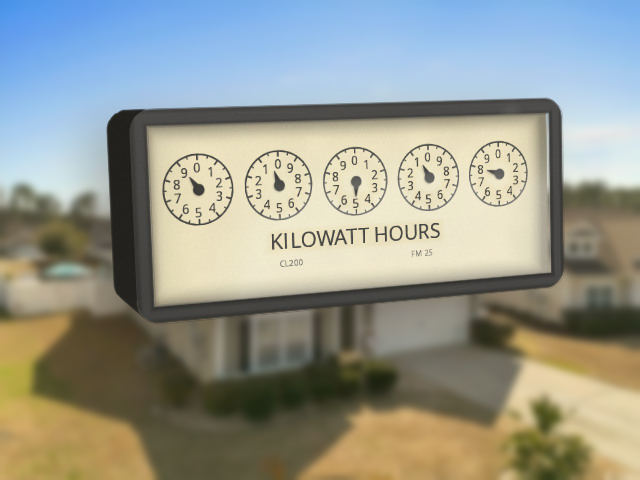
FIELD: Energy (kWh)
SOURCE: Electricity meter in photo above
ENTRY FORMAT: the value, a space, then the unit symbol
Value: 90508 kWh
